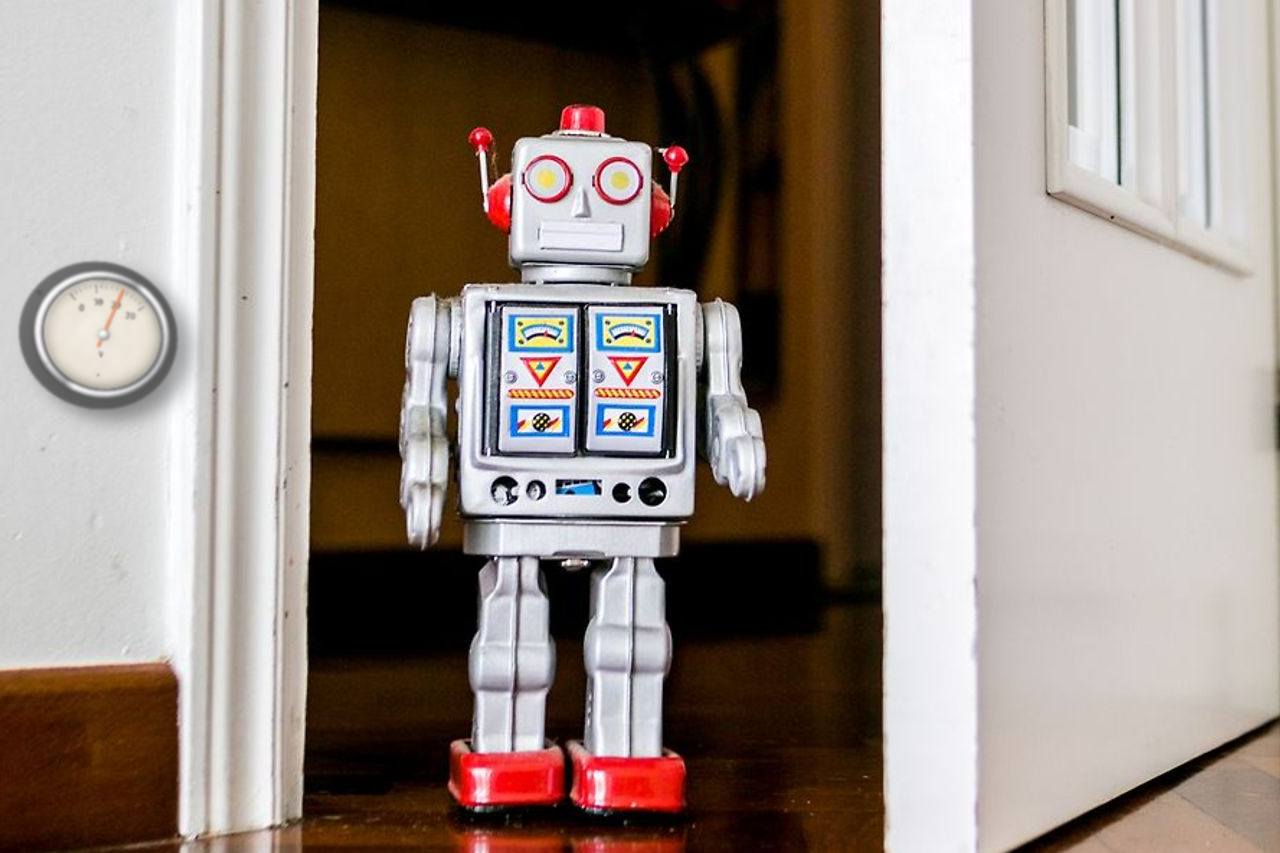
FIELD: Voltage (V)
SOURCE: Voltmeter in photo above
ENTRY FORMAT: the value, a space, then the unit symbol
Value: 20 V
